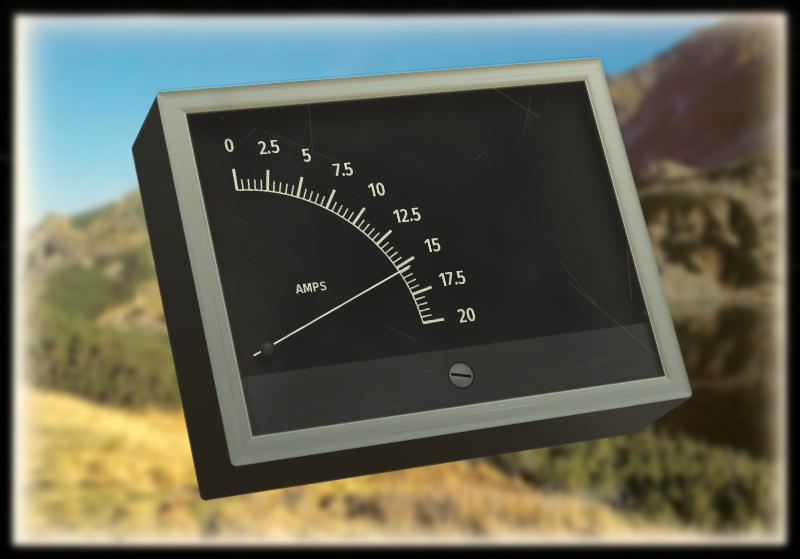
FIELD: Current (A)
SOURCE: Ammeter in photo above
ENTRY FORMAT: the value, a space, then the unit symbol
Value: 15.5 A
